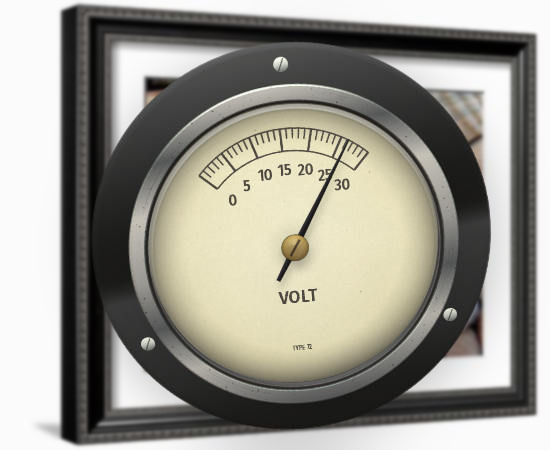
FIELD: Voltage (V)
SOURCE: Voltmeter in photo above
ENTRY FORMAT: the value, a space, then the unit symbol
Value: 26 V
